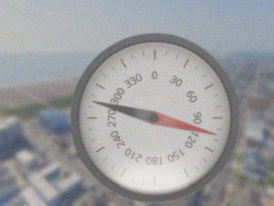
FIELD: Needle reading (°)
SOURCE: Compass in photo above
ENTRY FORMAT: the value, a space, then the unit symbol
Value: 105 °
